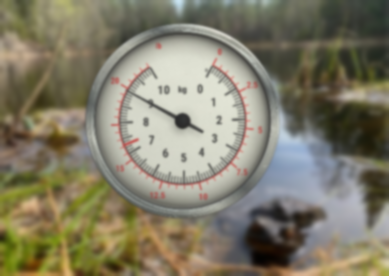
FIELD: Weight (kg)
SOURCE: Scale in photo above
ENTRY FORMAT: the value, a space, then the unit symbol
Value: 9 kg
